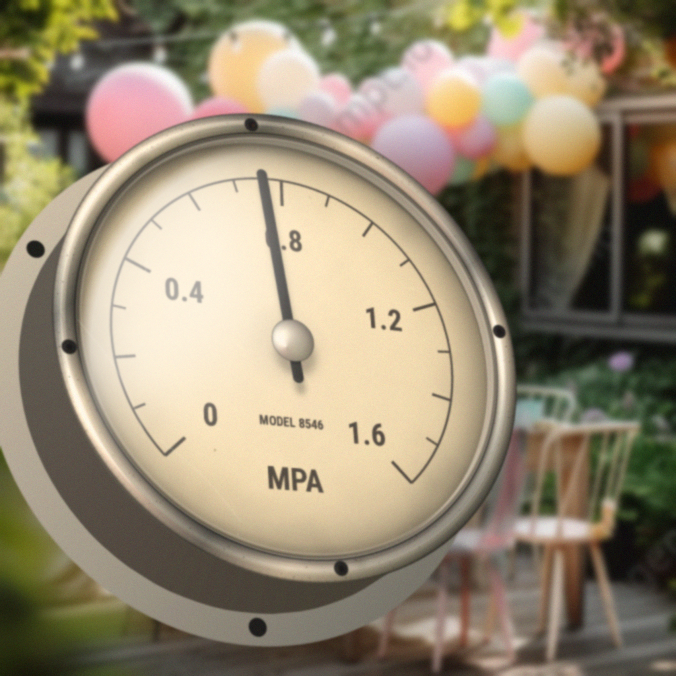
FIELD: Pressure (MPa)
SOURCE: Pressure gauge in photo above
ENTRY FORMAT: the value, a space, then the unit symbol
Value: 0.75 MPa
